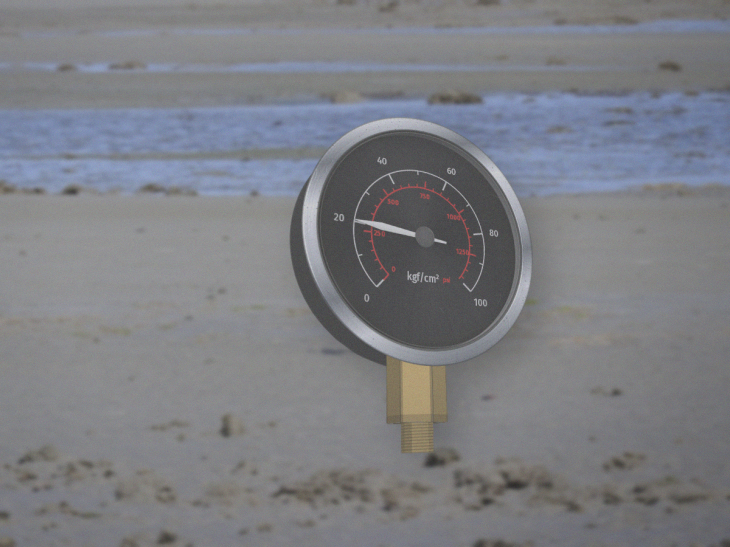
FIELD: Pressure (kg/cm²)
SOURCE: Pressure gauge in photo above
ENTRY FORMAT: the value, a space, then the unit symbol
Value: 20 kg/cm²
